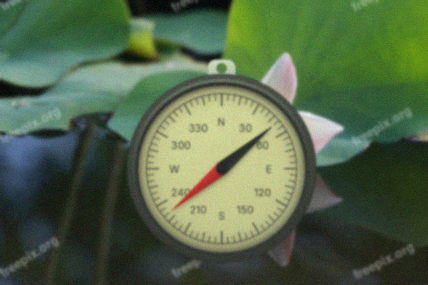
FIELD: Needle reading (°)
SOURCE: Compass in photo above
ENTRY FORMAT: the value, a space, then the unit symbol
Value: 230 °
